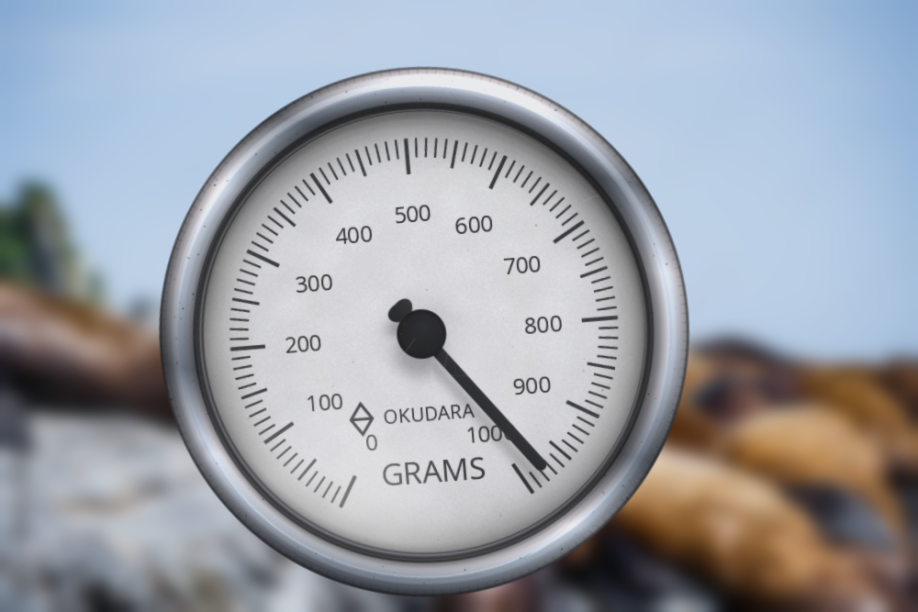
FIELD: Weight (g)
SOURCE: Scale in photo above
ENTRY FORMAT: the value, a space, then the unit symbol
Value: 975 g
